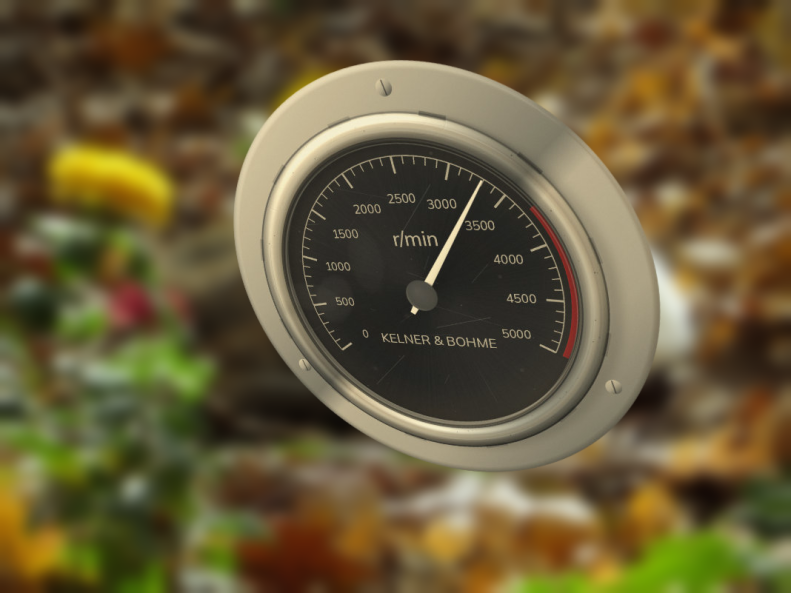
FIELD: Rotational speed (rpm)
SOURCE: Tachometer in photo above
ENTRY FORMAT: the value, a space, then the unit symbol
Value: 3300 rpm
